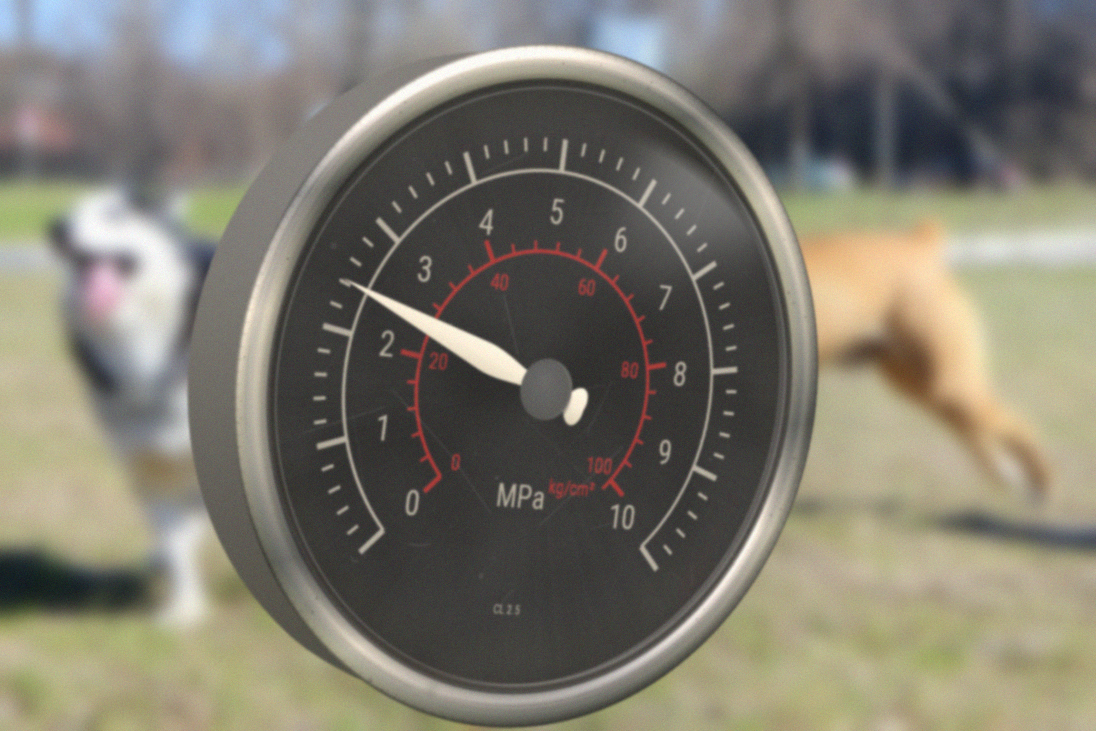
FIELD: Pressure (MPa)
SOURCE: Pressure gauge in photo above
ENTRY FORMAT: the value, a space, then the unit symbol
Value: 2.4 MPa
